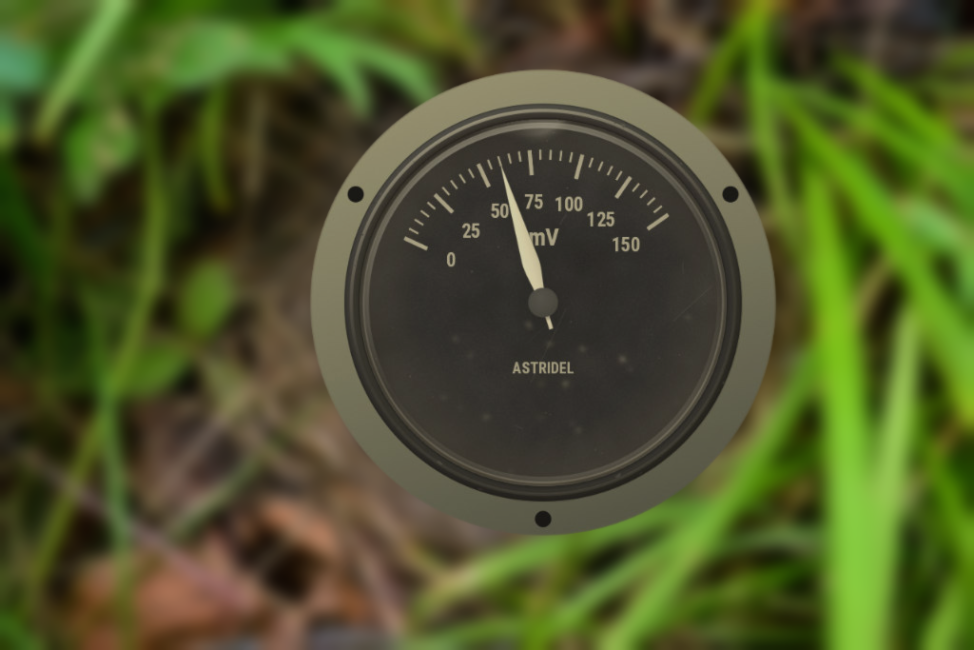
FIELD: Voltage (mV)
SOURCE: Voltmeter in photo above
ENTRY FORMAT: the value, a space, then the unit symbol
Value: 60 mV
